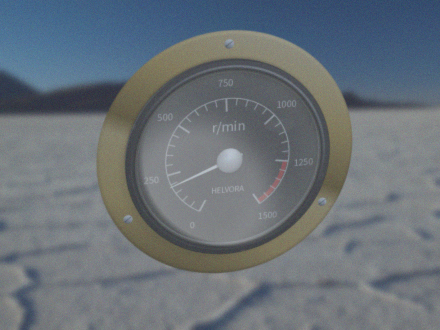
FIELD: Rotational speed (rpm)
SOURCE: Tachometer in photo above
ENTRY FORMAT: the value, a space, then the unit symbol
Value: 200 rpm
